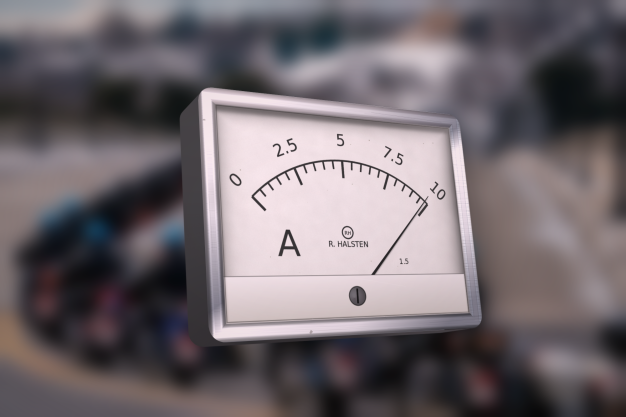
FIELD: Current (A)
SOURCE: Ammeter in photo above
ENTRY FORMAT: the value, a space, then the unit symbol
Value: 9.75 A
